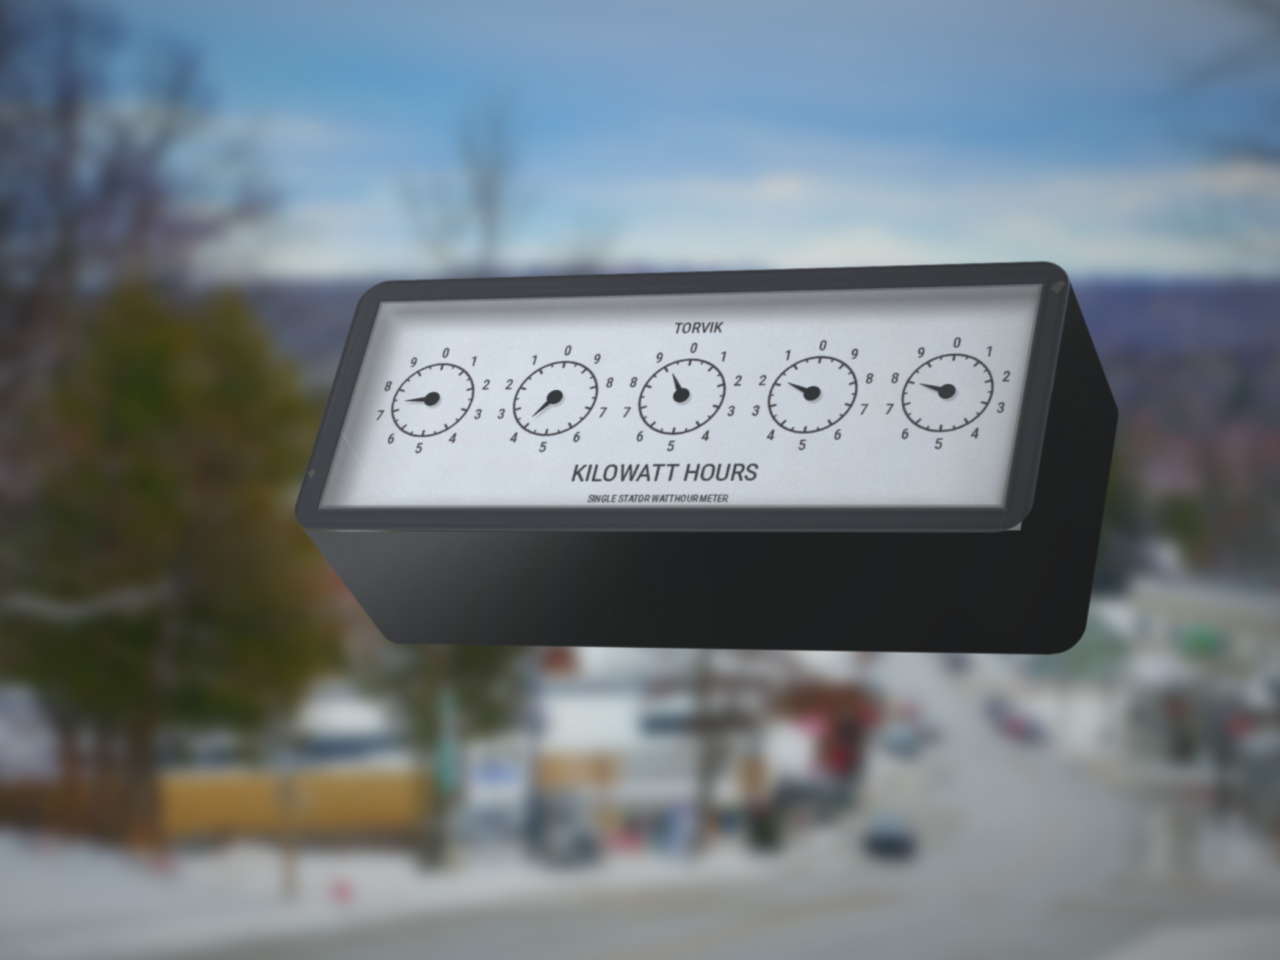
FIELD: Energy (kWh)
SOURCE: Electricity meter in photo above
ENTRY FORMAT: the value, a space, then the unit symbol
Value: 73918 kWh
